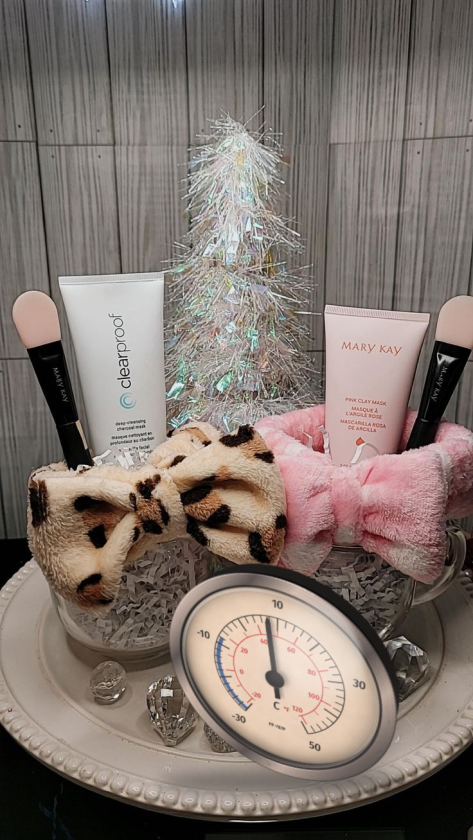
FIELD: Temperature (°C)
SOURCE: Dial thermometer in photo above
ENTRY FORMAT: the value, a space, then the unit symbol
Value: 8 °C
